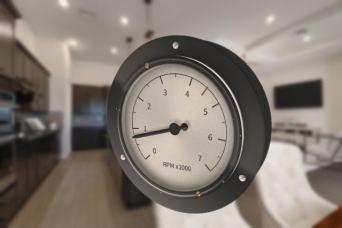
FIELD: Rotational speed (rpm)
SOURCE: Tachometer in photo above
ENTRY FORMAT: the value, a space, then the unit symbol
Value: 750 rpm
